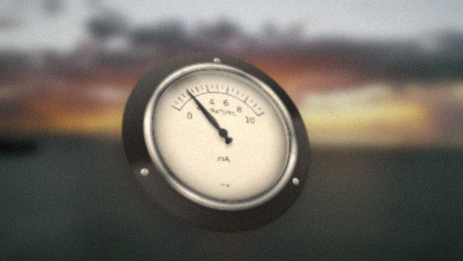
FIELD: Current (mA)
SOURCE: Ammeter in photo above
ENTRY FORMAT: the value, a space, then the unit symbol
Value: 2 mA
